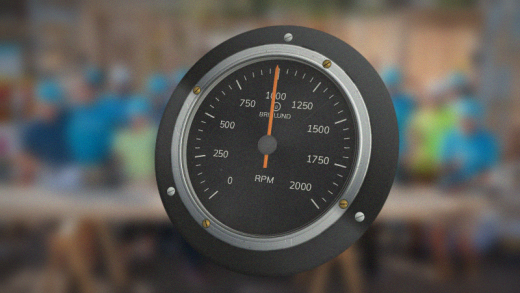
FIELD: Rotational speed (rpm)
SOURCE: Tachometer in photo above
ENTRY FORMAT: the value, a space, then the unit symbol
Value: 1000 rpm
